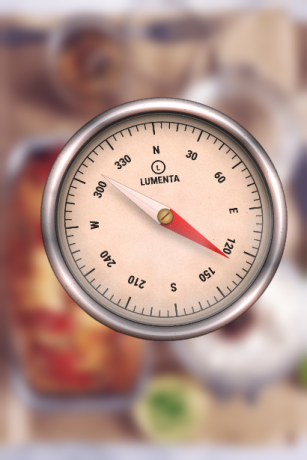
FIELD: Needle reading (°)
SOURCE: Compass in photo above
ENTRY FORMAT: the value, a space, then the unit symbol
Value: 130 °
